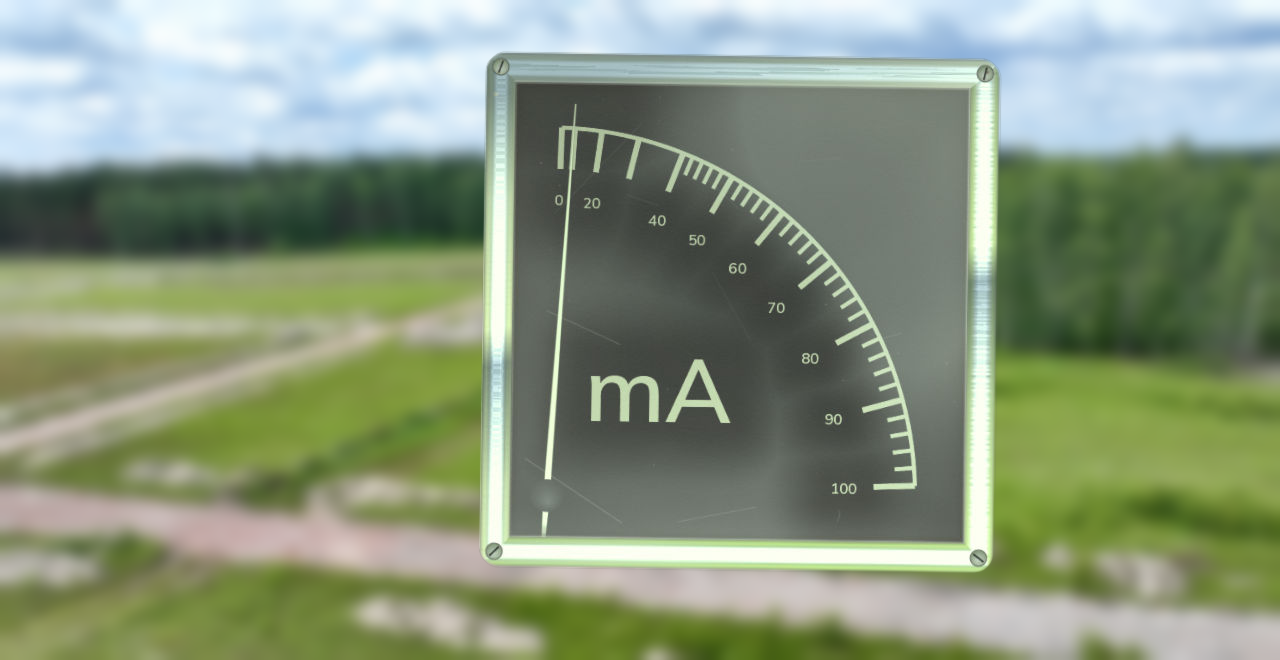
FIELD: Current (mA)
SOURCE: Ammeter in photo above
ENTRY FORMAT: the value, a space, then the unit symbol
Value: 10 mA
